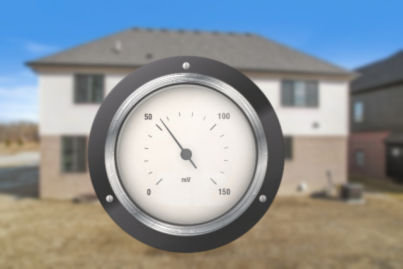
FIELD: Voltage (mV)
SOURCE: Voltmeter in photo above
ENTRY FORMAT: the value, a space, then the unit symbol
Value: 55 mV
